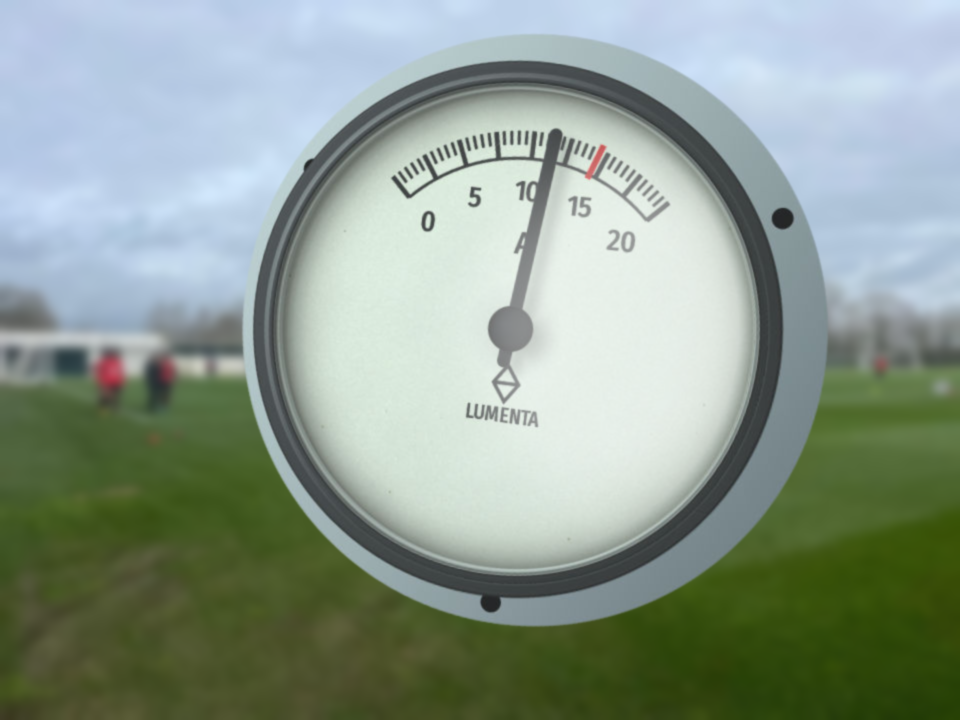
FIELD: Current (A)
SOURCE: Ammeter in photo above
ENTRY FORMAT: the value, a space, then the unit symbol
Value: 11.5 A
